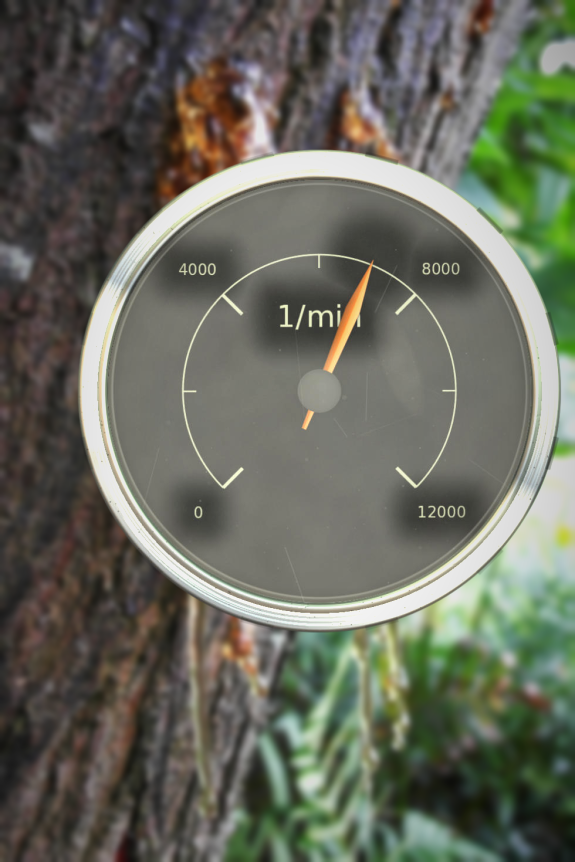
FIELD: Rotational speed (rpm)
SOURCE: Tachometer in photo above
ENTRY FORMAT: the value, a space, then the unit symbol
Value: 7000 rpm
